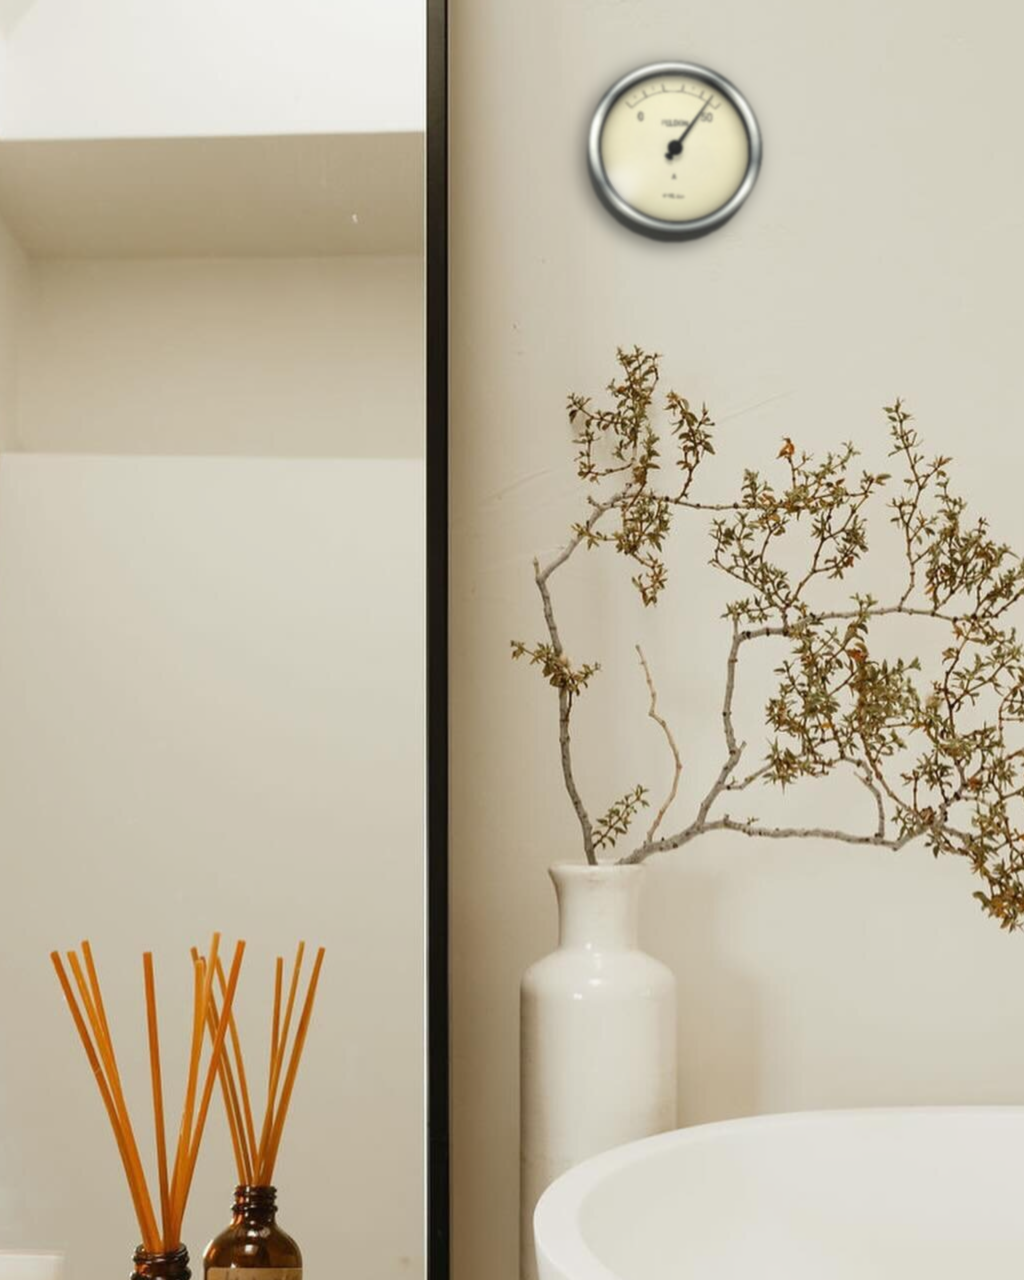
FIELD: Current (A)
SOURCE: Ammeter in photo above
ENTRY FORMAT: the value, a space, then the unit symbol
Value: 45 A
